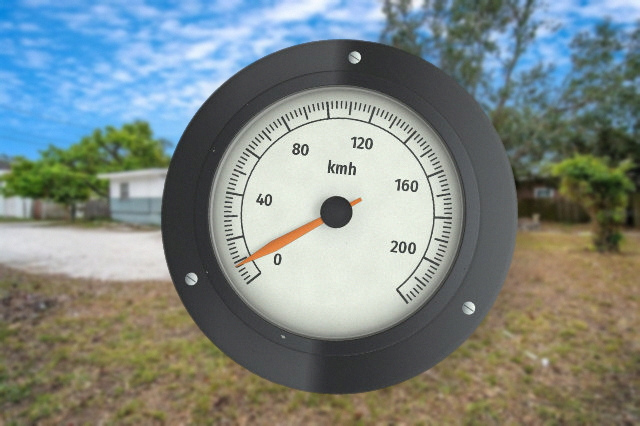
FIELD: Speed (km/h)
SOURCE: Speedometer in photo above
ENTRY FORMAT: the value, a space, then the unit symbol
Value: 8 km/h
